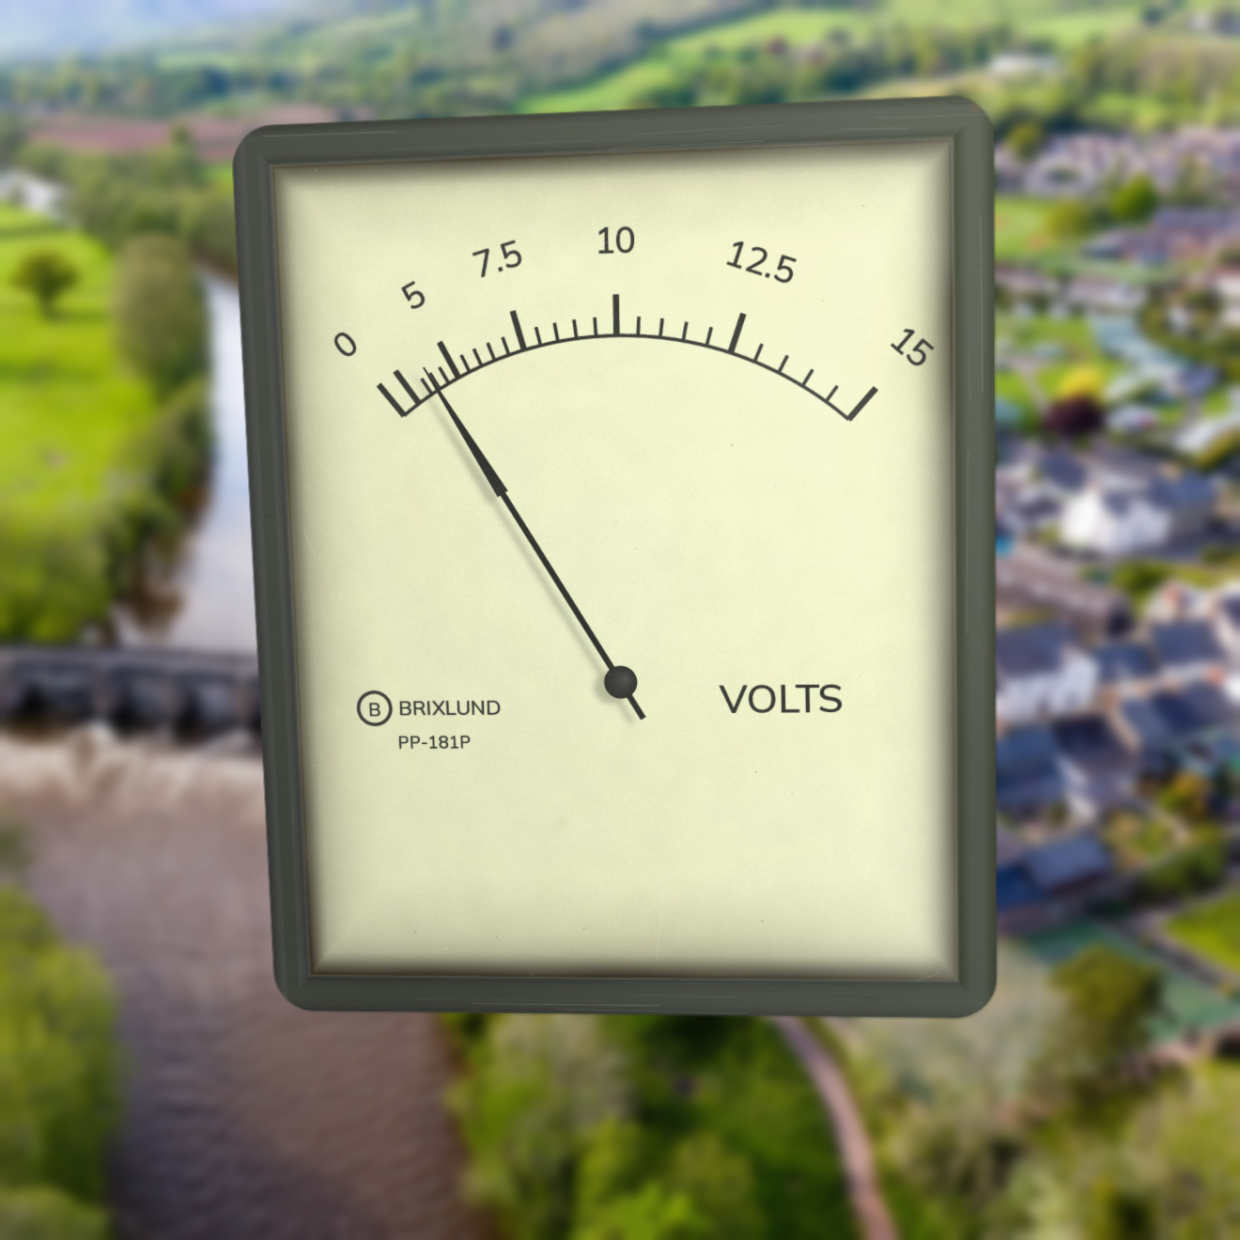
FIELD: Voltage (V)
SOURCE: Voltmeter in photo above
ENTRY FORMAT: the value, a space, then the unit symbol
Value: 4 V
